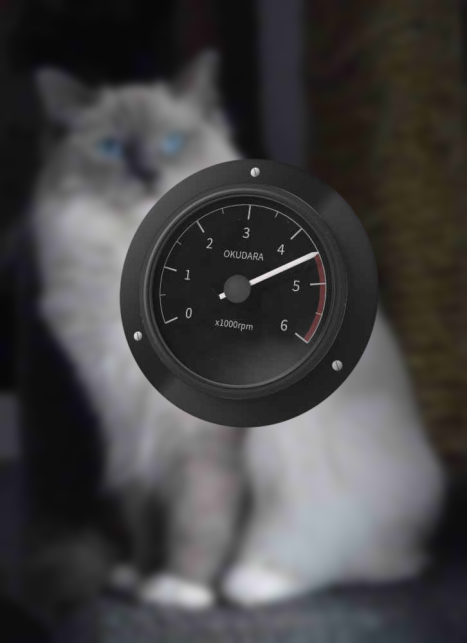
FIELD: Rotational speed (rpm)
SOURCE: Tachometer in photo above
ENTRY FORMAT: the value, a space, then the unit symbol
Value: 4500 rpm
